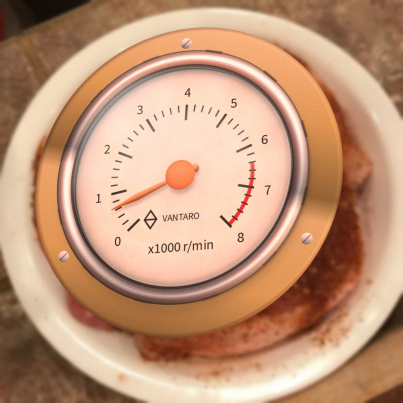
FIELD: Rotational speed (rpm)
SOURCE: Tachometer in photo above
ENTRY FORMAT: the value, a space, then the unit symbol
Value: 600 rpm
